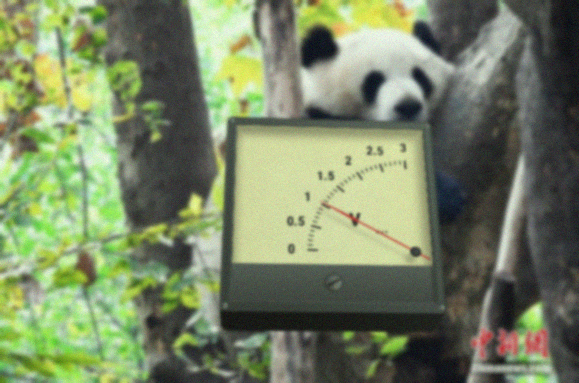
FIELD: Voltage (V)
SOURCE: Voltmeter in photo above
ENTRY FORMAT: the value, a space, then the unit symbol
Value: 1 V
